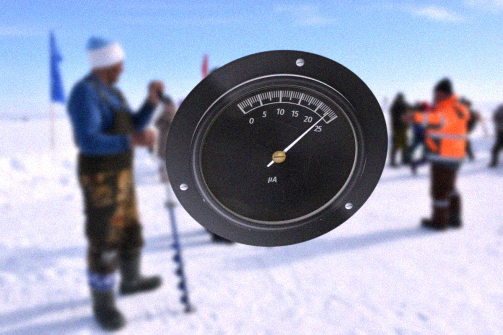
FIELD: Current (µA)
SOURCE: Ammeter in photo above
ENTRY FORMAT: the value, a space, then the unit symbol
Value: 22.5 µA
